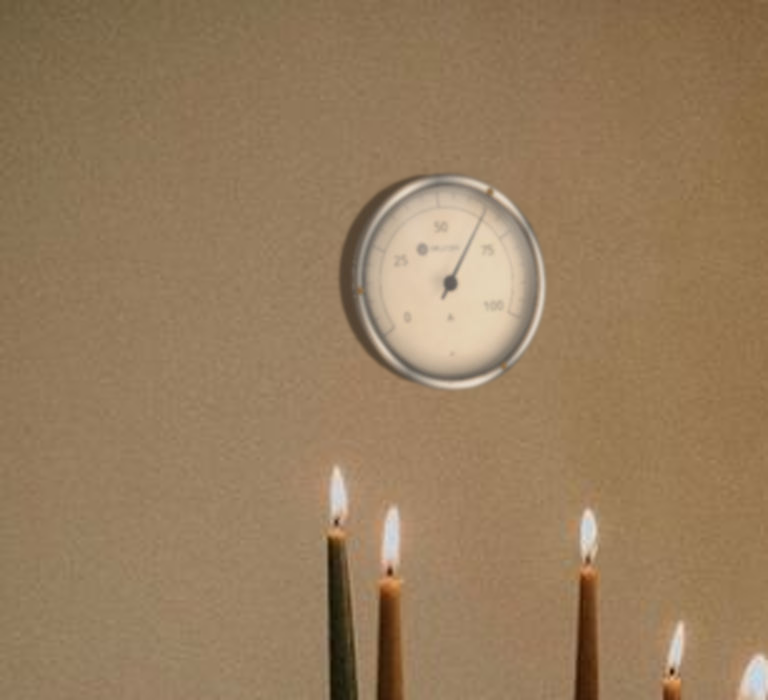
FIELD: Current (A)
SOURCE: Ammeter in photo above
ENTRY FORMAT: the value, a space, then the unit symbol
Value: 65 A
